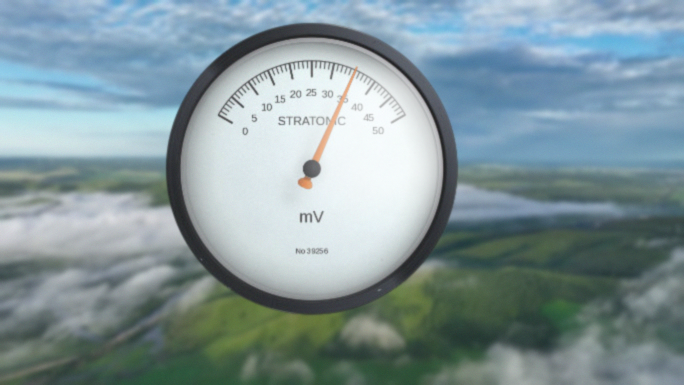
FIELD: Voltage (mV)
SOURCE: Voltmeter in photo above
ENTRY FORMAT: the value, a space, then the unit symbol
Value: 35 mV
